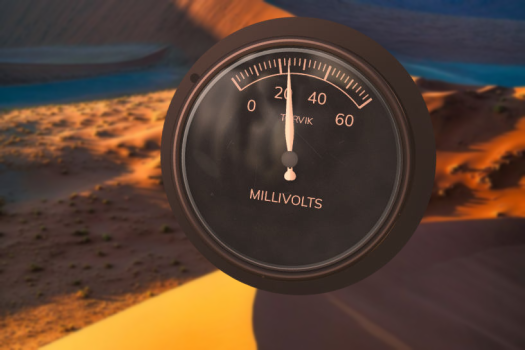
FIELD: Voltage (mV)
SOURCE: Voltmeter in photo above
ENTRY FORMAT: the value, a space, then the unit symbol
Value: 24 mV
